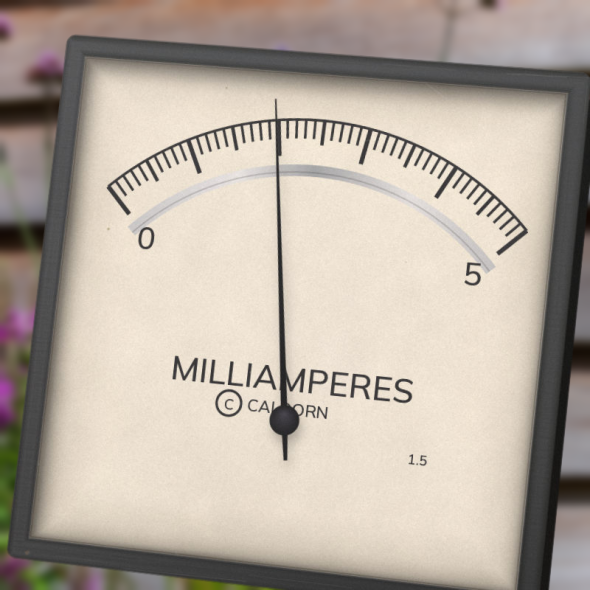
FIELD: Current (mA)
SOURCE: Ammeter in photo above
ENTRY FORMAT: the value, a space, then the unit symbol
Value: 2 mA
